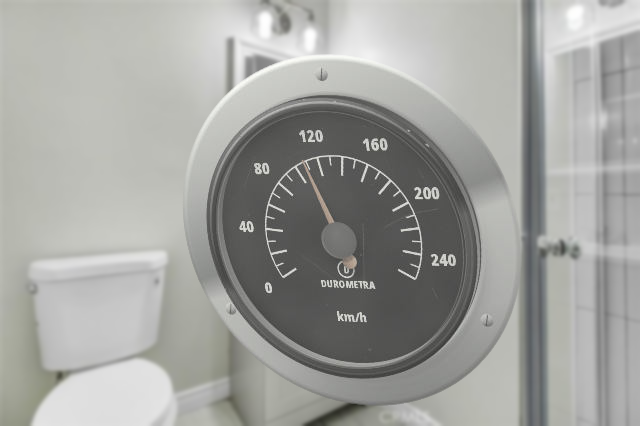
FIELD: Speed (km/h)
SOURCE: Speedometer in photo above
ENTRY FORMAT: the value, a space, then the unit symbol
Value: 110 km/h
